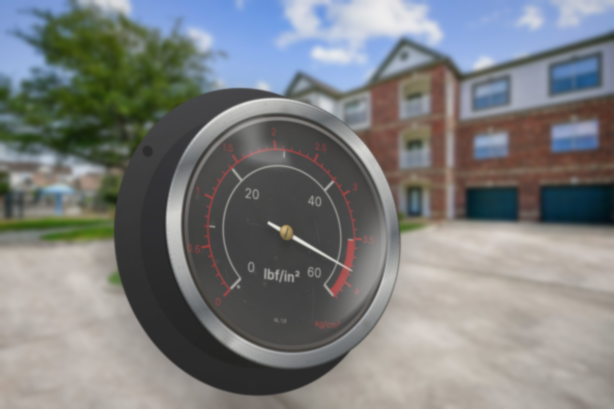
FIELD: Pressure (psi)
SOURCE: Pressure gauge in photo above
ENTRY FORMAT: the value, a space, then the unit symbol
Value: 55 psi
